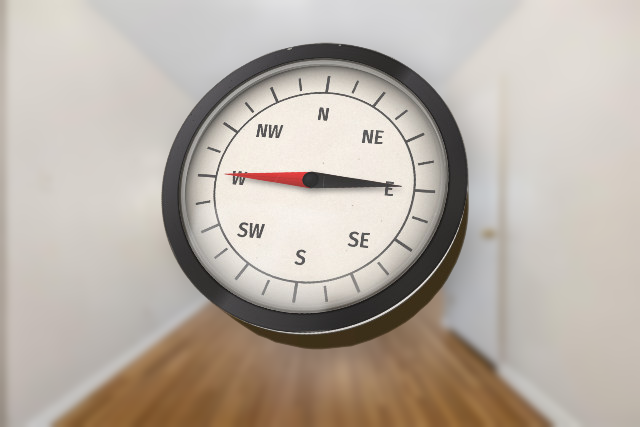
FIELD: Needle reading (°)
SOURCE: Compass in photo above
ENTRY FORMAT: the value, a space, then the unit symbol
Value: 270 °
